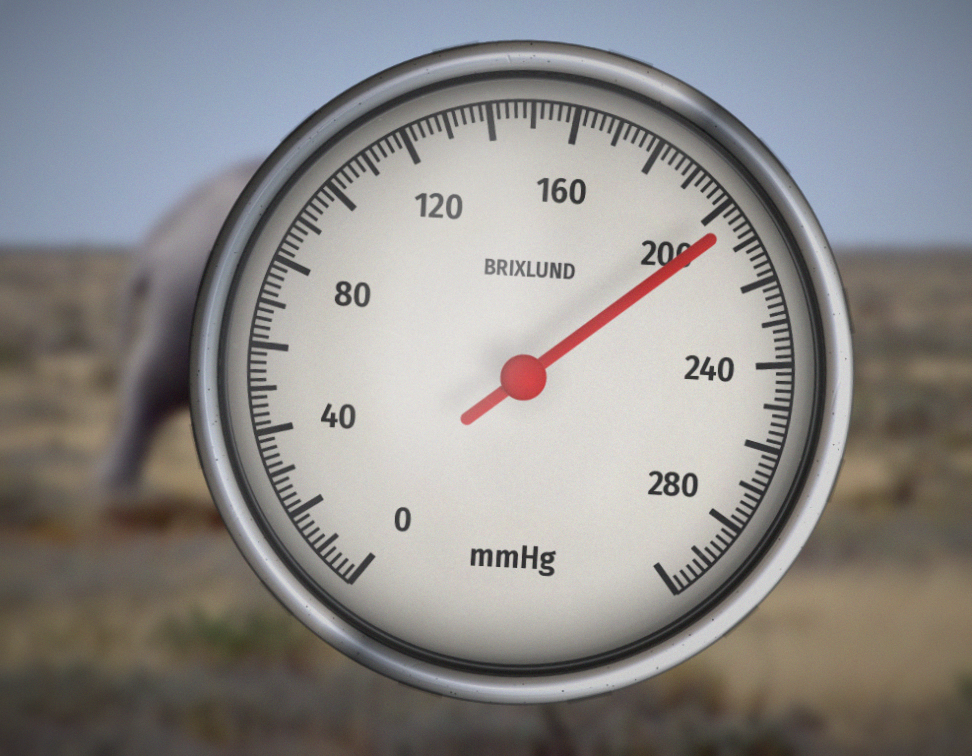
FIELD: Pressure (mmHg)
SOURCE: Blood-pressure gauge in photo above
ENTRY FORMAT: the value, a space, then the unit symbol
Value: 204 mmHg
